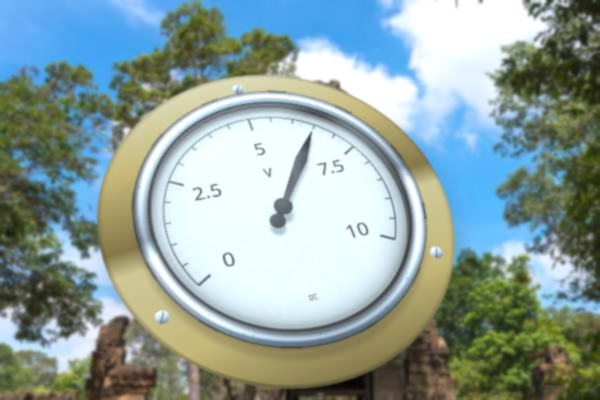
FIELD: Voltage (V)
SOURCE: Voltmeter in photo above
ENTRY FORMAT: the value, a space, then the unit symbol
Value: 6.5 V
